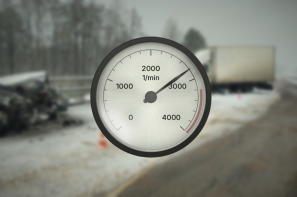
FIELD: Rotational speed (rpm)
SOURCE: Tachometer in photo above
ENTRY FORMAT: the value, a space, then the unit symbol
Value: 2800 rpm
